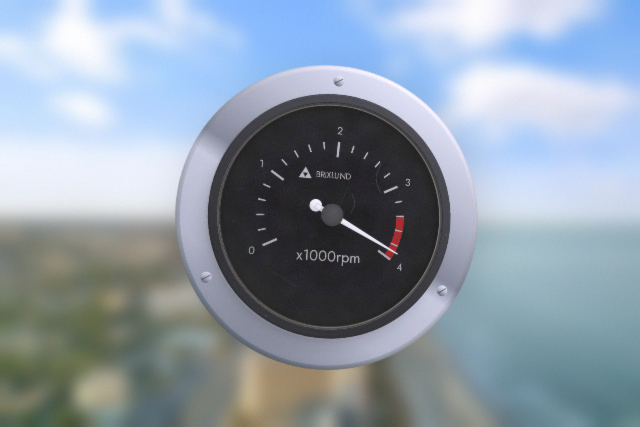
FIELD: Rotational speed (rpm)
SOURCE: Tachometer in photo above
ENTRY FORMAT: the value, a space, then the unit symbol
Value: 3900 rpm
